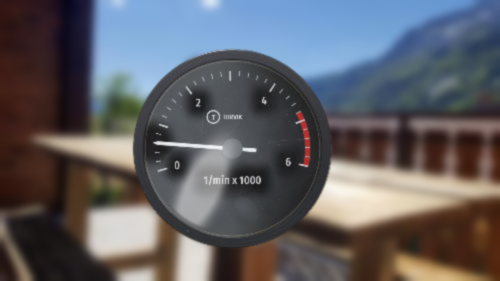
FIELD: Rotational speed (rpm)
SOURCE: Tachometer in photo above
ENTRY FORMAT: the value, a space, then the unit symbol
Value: 600 rpm
